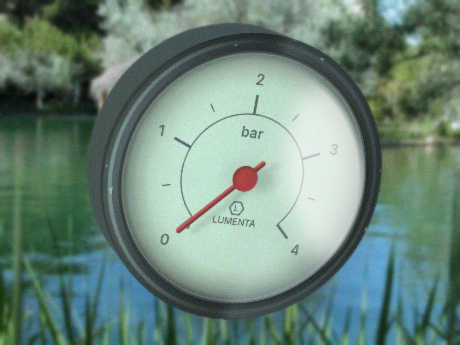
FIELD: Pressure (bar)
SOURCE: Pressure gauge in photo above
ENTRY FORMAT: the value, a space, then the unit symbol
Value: 0 bar
